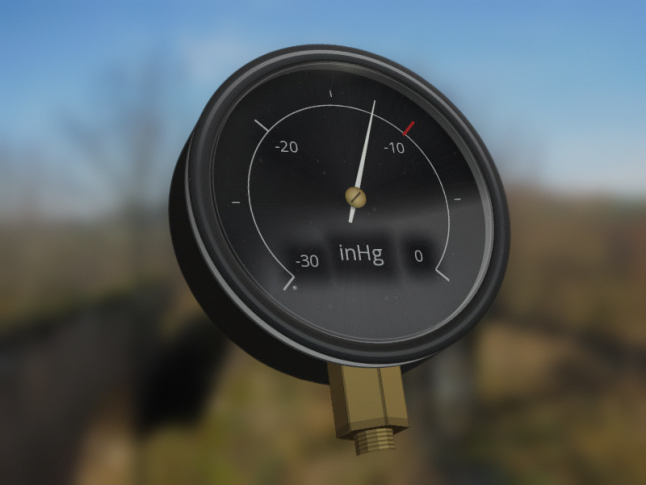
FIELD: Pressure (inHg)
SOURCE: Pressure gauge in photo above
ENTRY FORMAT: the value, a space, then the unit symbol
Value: -12.5 inHg
